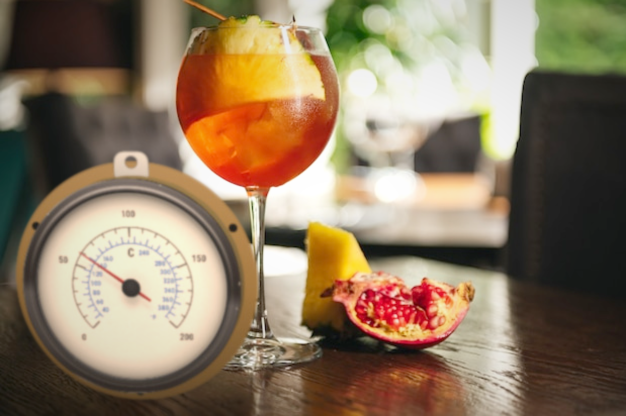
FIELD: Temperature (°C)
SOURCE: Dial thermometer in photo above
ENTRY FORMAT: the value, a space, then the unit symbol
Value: 60 °C
